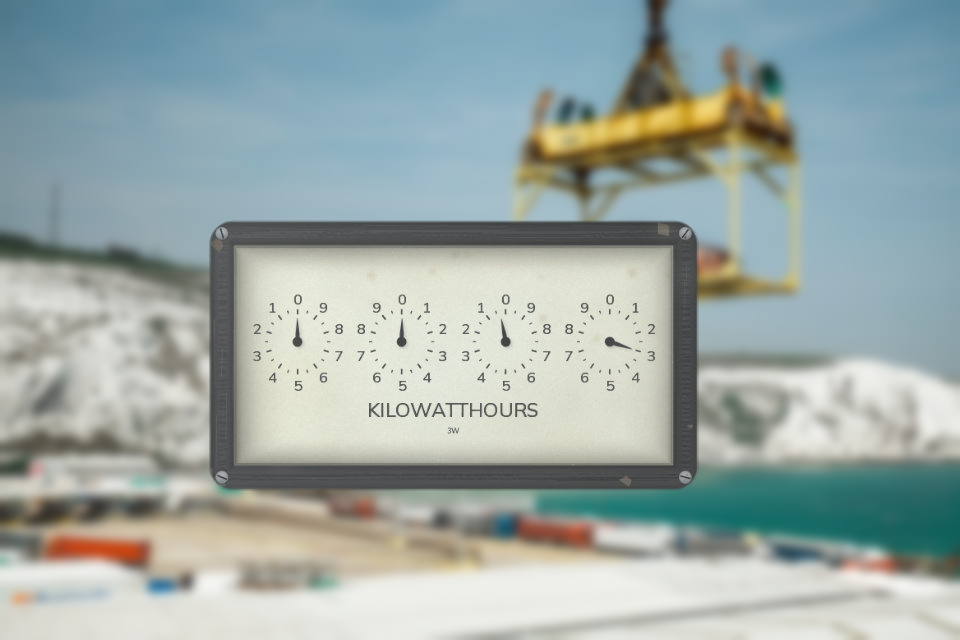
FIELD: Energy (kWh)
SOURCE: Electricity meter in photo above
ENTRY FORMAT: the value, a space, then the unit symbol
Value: 3 kWh
